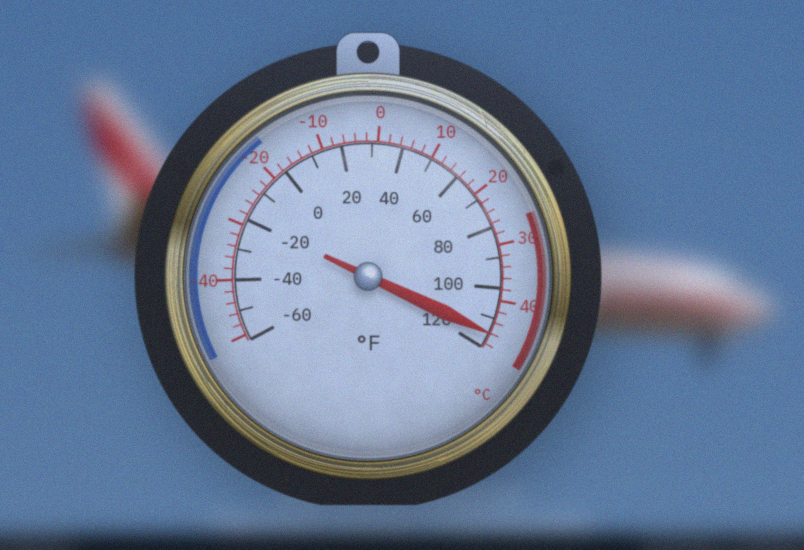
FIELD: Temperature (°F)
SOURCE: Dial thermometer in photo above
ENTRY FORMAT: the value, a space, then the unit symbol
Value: 115 °F
